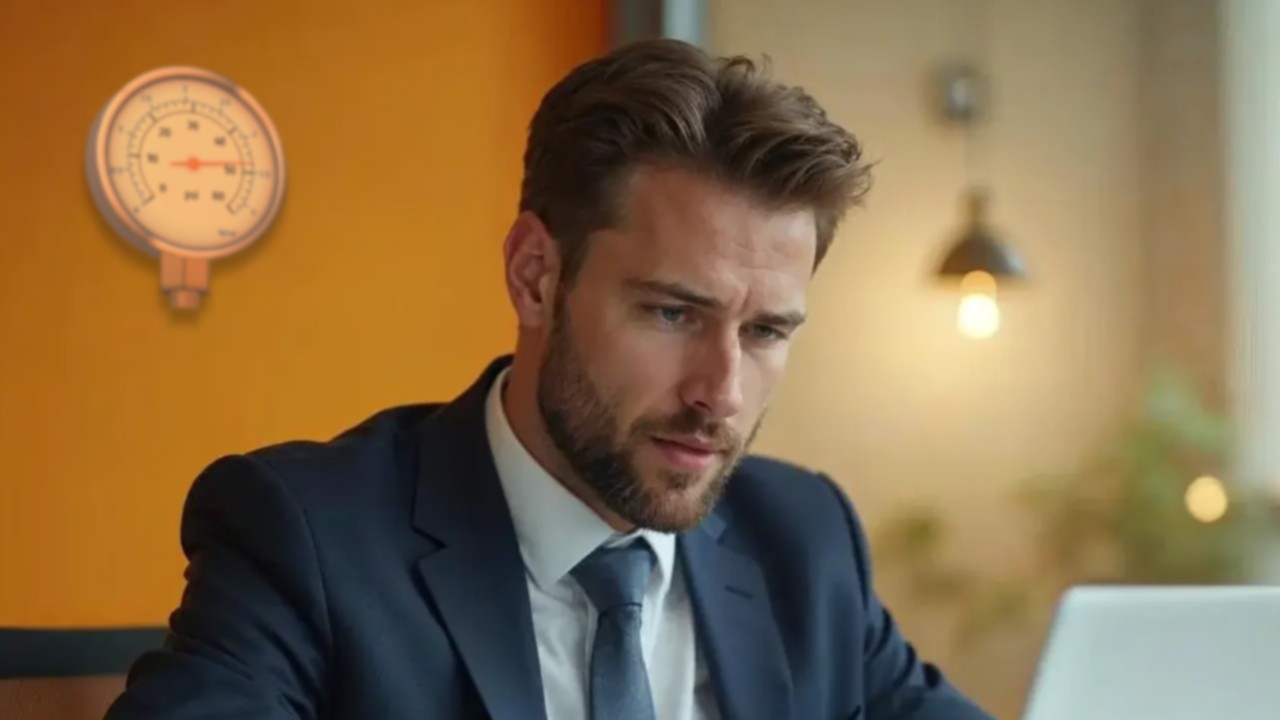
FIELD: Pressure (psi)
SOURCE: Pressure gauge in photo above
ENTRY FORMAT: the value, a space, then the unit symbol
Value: 48 psi
